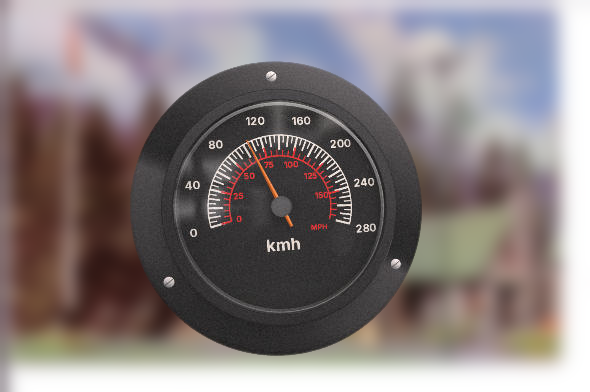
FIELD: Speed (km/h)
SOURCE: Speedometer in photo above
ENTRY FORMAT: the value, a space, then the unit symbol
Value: 105 km/h
